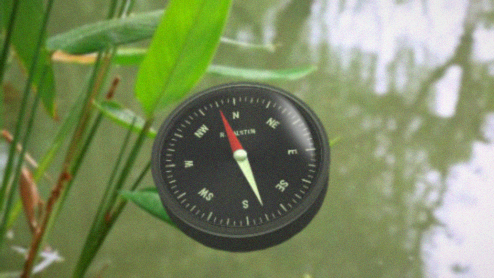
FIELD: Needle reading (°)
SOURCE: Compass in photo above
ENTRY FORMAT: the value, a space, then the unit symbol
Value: 345 °
